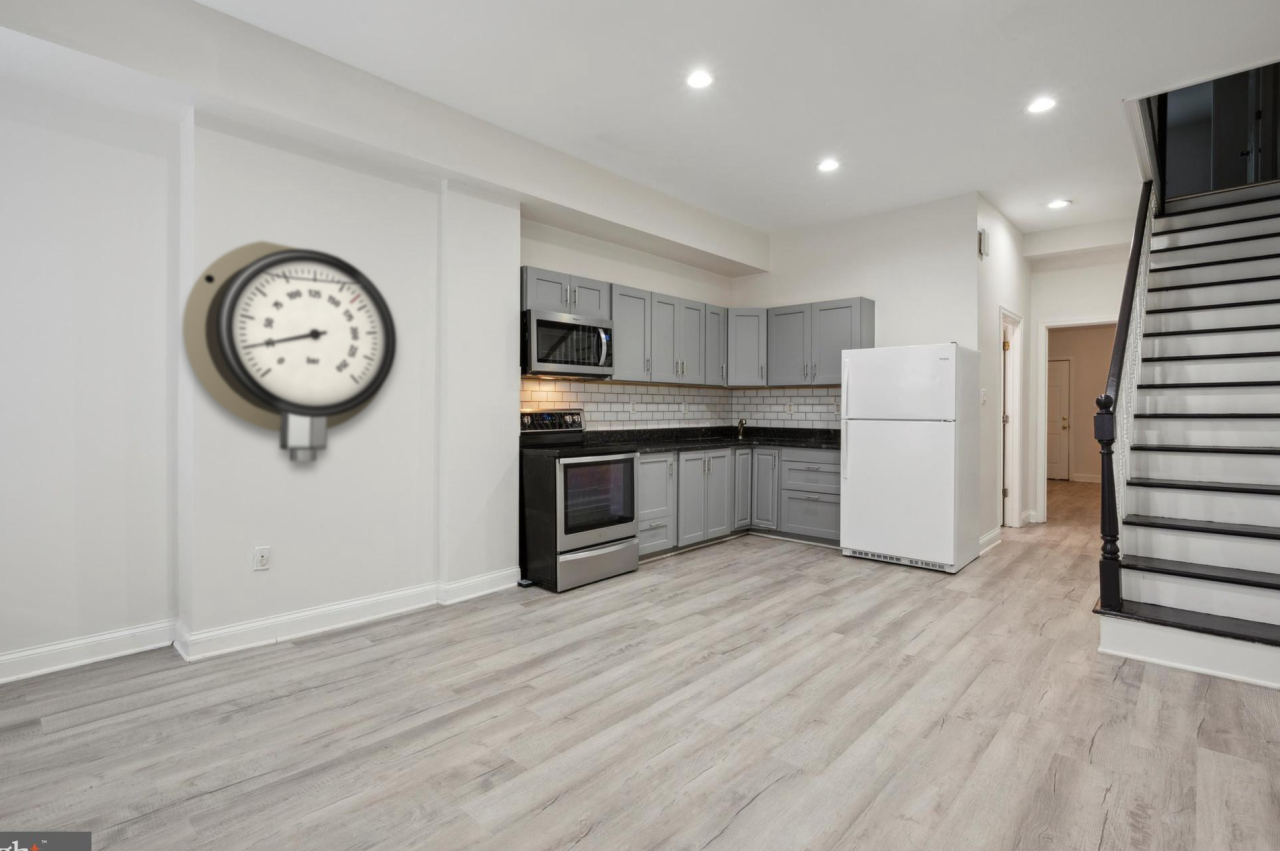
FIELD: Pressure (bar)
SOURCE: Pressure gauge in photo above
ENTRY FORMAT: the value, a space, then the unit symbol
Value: 25 bar
